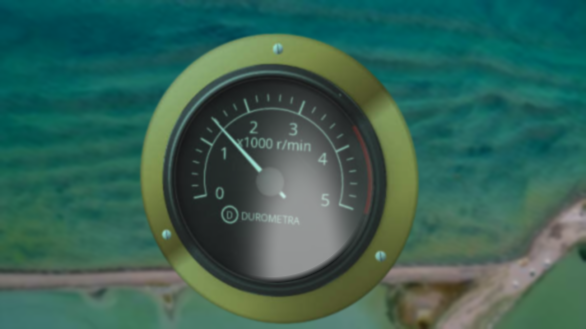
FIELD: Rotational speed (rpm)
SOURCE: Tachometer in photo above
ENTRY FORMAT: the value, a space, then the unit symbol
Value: 1400 rpm
